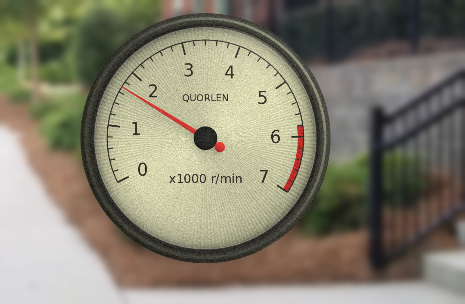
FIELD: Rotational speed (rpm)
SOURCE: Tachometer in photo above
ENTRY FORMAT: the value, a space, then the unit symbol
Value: 1700 rpm
